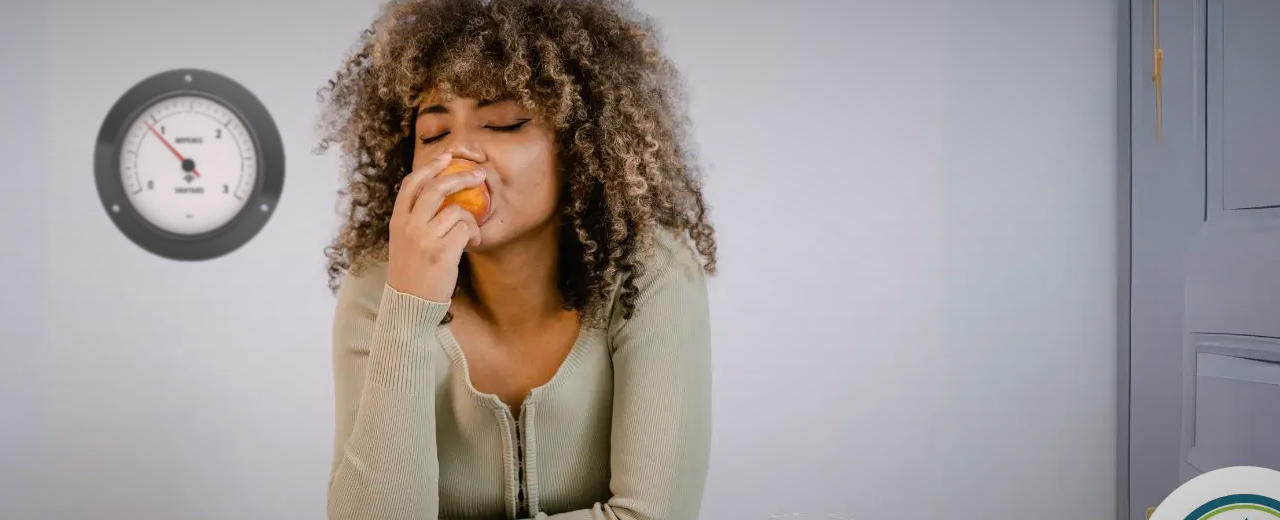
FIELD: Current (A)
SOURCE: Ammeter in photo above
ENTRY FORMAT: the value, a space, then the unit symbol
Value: 0.9 A
